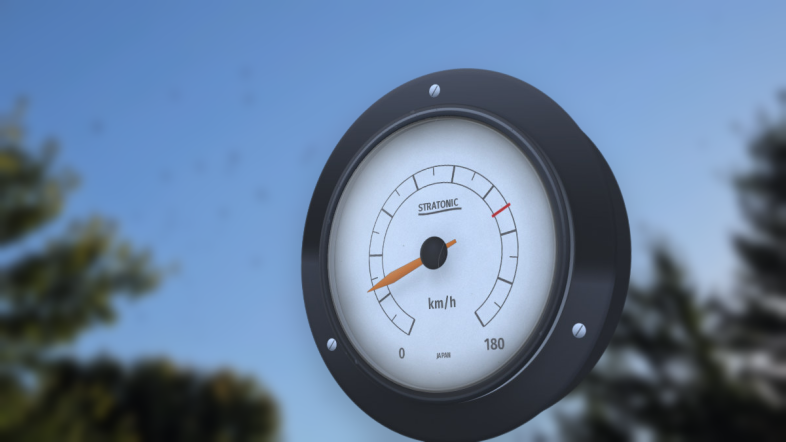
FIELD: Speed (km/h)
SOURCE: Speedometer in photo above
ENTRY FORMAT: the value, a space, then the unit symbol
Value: 25 km/h
